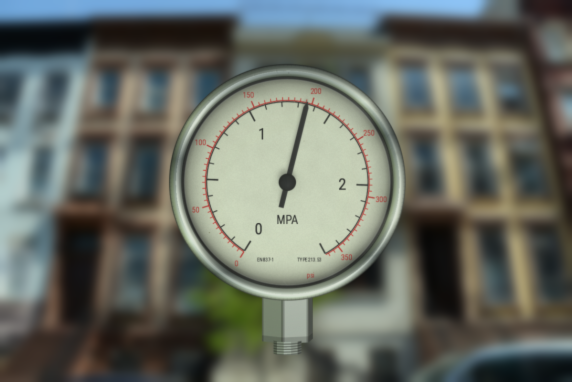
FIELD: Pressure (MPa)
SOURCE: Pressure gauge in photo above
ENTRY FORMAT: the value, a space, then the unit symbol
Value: 1.35 MPa
